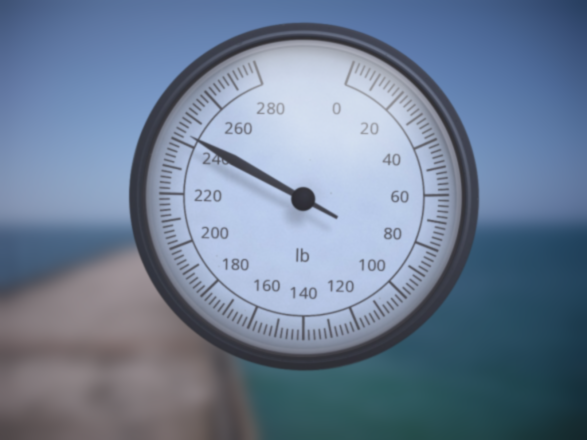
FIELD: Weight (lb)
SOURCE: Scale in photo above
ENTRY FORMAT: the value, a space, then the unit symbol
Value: 244 lb
